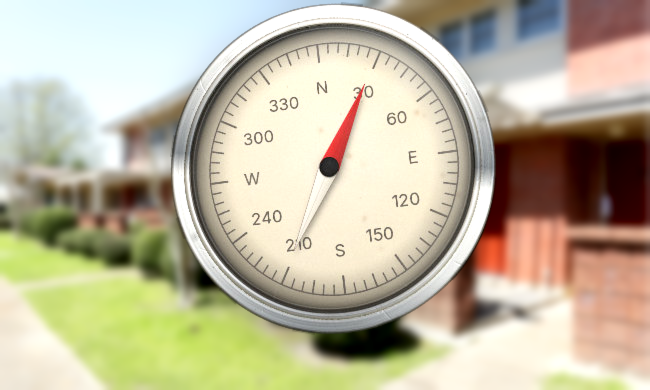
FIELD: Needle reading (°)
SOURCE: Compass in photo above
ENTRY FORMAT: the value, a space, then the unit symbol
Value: 30 °
